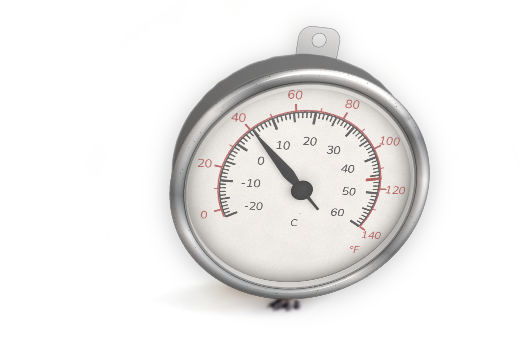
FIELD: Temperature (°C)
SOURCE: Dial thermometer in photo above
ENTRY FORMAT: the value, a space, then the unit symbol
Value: 5 °C
